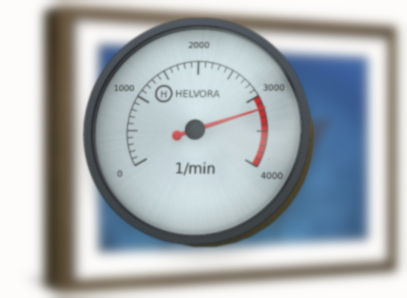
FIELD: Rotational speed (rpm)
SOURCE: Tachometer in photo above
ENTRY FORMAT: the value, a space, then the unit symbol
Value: 3200 rpm
